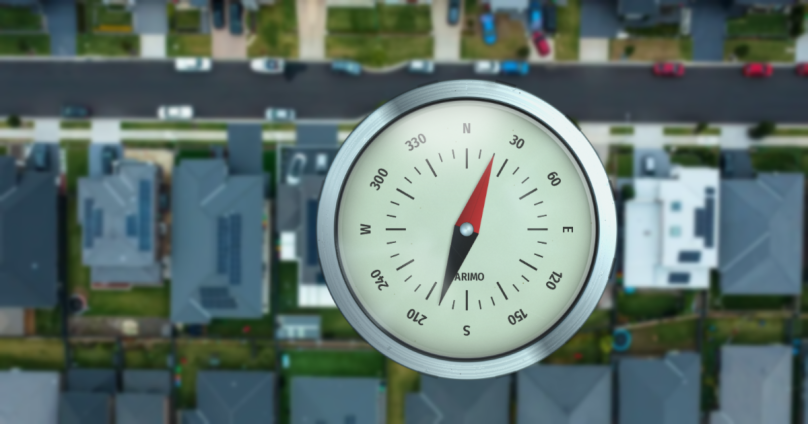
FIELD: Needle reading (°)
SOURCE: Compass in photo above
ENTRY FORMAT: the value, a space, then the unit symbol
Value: 20 °
